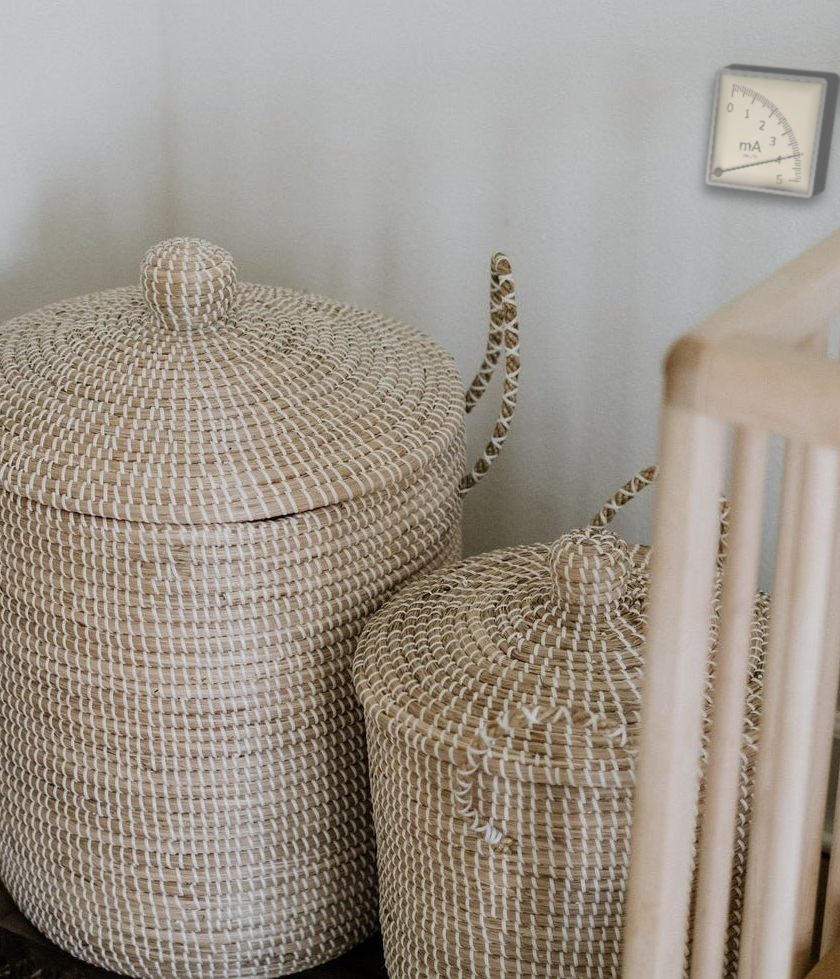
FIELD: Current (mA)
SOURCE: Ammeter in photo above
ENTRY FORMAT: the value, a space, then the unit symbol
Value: 4 mA
